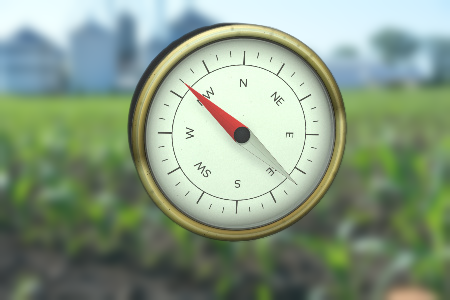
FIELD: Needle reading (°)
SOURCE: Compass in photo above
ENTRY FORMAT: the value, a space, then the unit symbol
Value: 310 °
